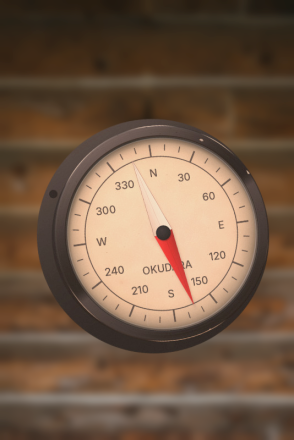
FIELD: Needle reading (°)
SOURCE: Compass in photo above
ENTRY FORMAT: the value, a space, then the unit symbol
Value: 165 °
